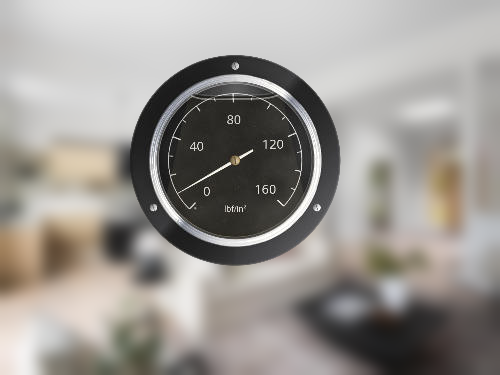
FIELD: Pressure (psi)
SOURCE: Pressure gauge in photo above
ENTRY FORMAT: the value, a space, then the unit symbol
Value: 10 psi
